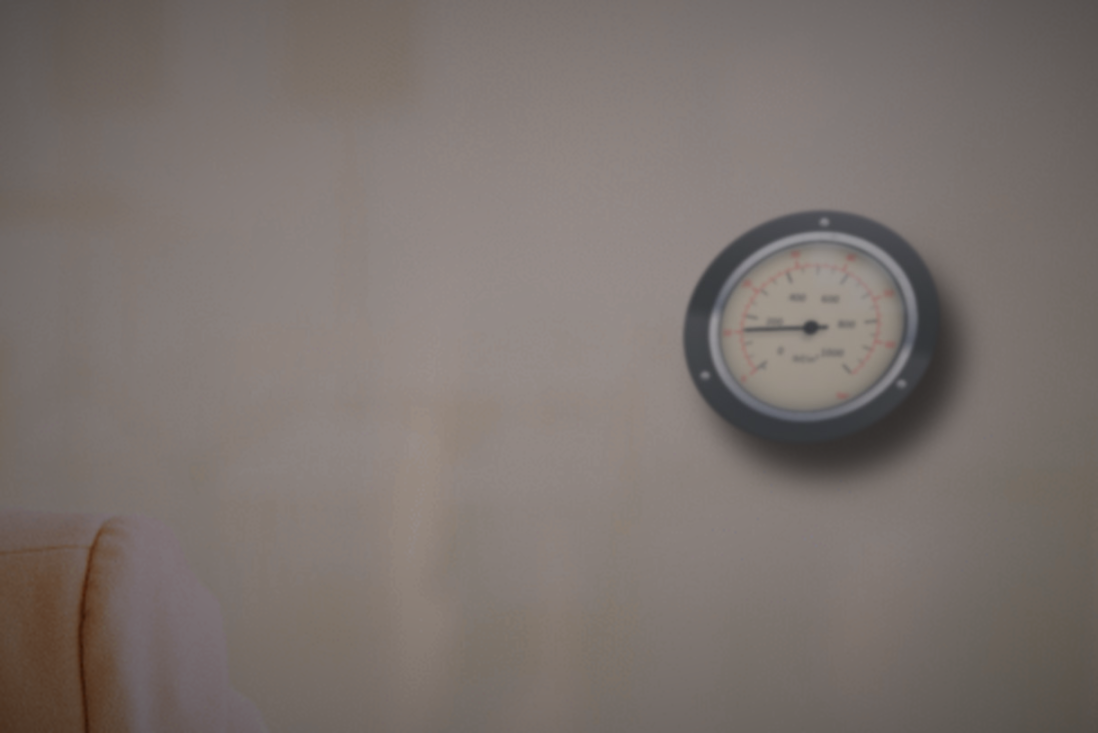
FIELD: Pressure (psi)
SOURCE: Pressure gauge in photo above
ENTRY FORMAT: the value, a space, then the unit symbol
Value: 150 psi
